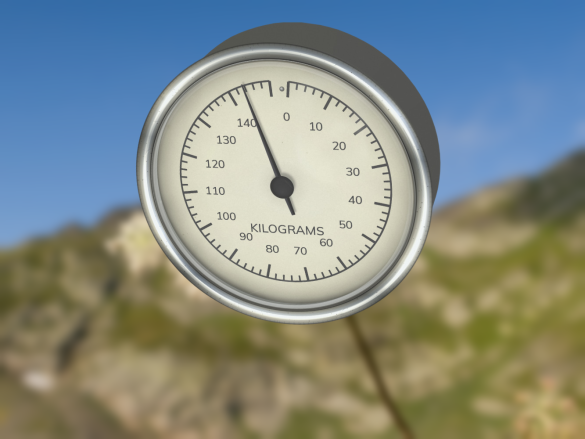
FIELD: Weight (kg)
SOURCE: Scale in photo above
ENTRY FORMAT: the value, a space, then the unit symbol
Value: 144 kg
